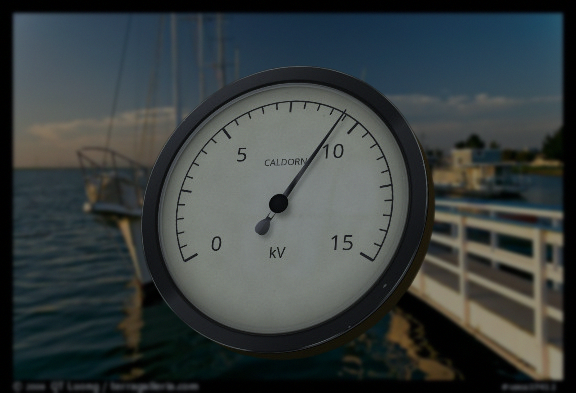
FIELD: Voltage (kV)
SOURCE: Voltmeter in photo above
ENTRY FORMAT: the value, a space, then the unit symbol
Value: 9.5 kV
